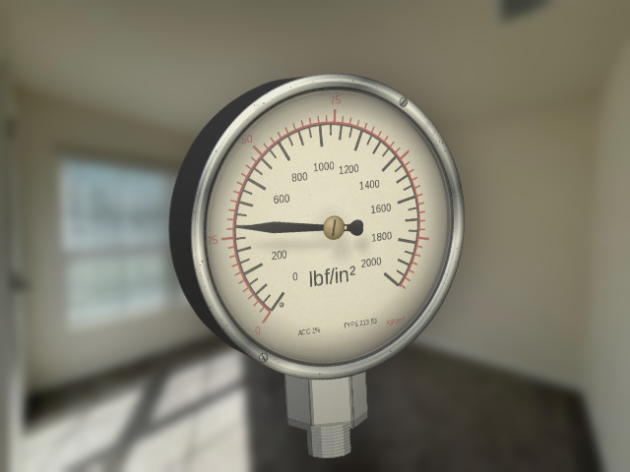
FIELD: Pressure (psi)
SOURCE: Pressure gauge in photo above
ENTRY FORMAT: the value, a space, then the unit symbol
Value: 400 psi
